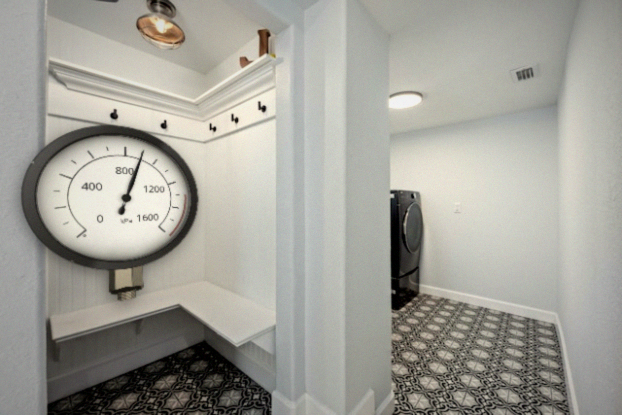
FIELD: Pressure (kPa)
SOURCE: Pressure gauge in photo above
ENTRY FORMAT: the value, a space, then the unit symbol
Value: 900 kPa
